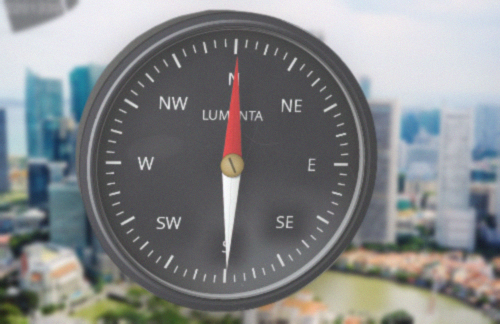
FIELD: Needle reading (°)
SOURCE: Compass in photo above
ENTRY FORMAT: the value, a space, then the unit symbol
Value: 0 °
